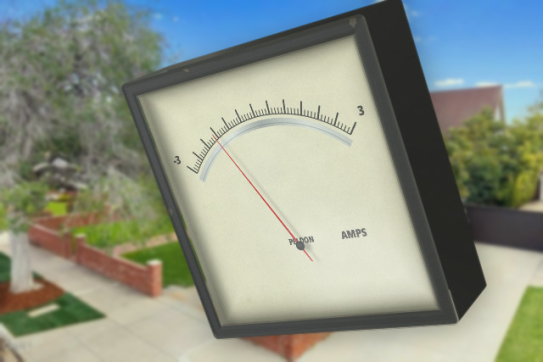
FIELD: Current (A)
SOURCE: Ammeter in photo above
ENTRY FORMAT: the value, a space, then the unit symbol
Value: -1.5 A
